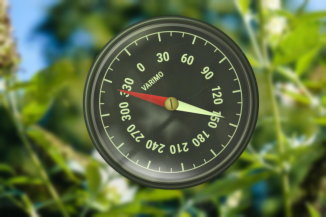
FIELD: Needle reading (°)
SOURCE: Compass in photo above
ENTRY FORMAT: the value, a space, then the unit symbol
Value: 325 °
